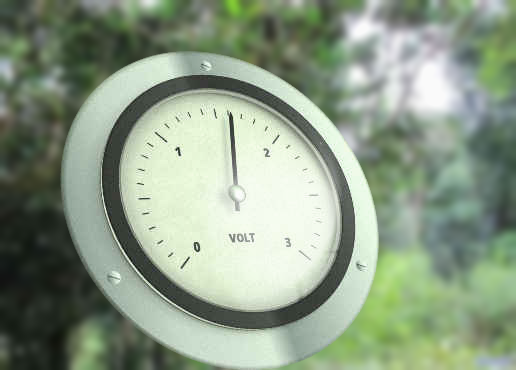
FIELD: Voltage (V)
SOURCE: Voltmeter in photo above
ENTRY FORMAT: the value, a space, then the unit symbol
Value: 1.6 V
